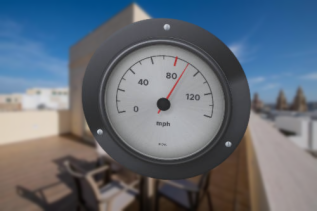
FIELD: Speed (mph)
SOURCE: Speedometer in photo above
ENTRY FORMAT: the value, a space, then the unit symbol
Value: 90 mph
